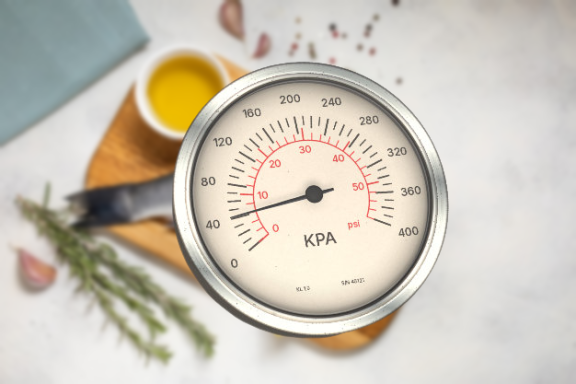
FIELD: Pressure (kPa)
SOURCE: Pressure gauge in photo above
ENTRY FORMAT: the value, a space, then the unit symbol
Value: 40 kPa
